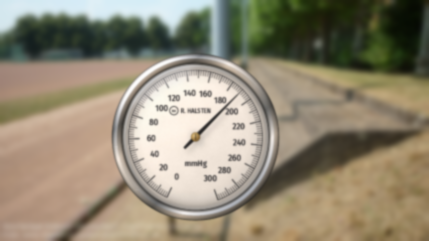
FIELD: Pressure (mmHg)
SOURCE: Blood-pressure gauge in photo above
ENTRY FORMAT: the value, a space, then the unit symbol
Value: 190 mmHg
